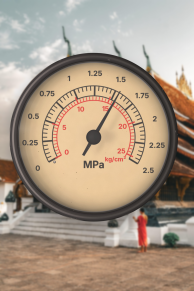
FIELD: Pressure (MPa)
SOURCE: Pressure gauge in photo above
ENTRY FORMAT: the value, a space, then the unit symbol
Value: 1.55 MPa
